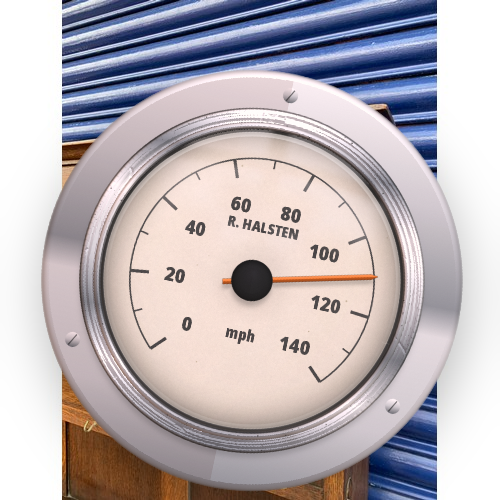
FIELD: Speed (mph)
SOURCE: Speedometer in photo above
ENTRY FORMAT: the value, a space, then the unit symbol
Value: 110 mph
